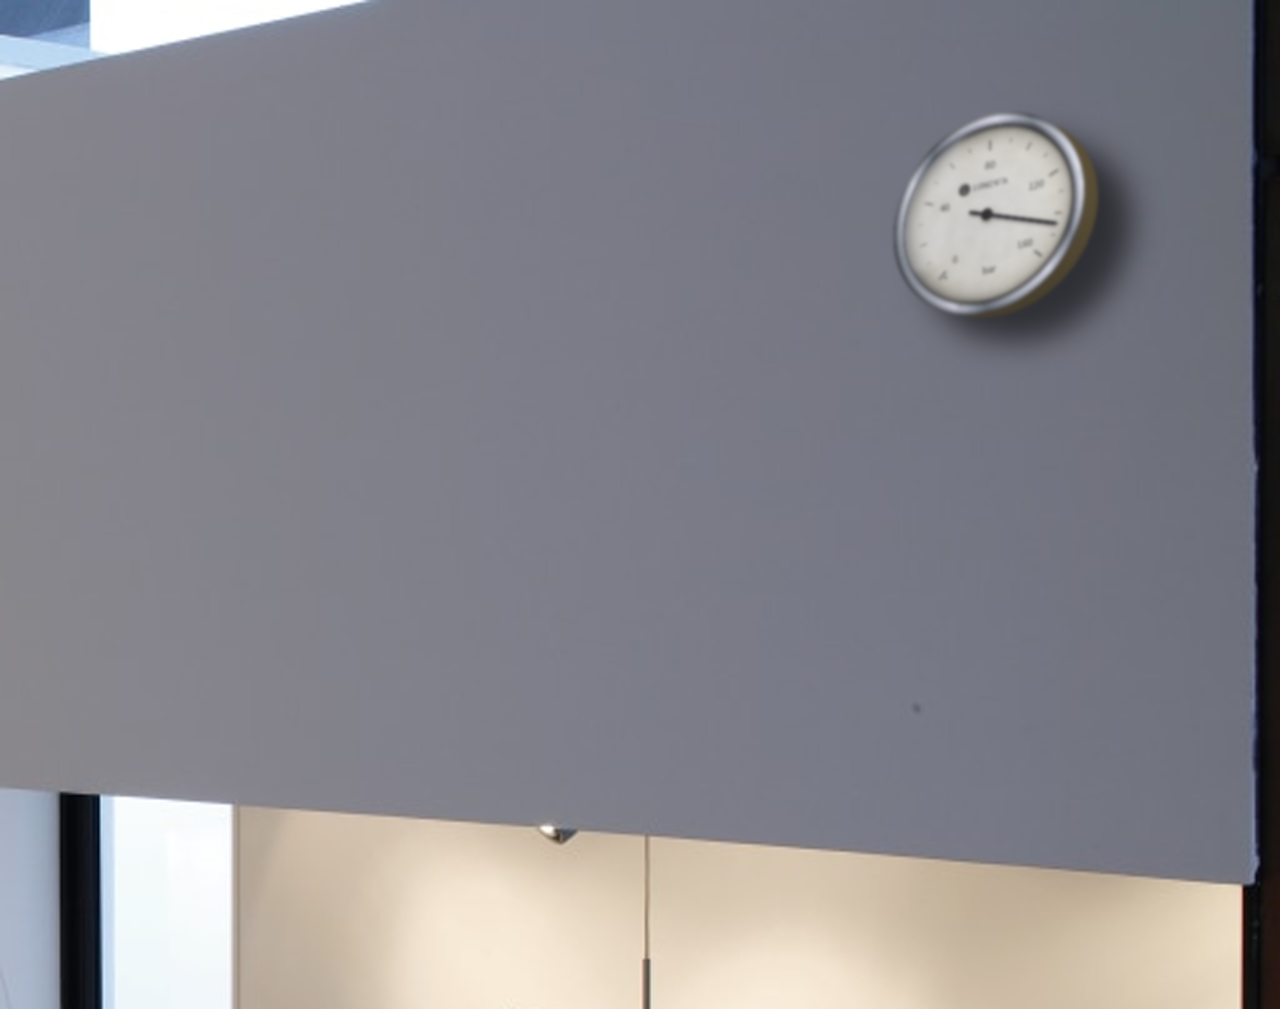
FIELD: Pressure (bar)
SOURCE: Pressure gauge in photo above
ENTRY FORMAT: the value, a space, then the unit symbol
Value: 145 bar
